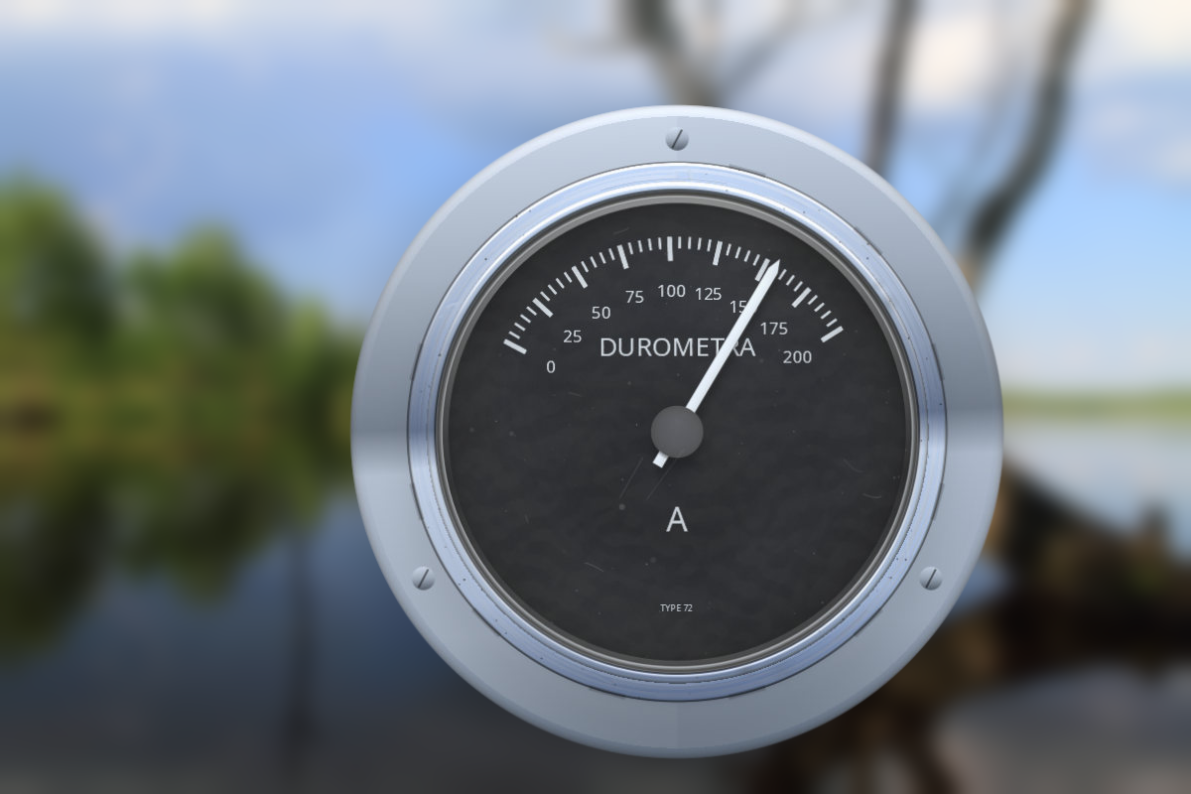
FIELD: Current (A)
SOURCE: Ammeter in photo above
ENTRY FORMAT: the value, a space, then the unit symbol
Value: 155 A
